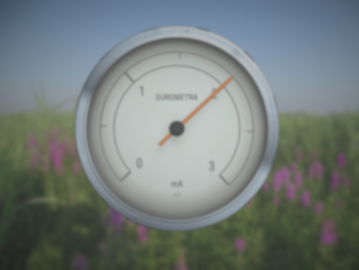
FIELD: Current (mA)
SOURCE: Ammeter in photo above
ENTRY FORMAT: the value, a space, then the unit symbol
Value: 2 mA
